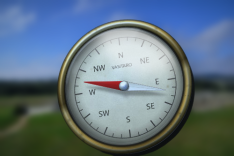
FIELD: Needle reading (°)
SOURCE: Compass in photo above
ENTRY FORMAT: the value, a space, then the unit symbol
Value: 285 °
